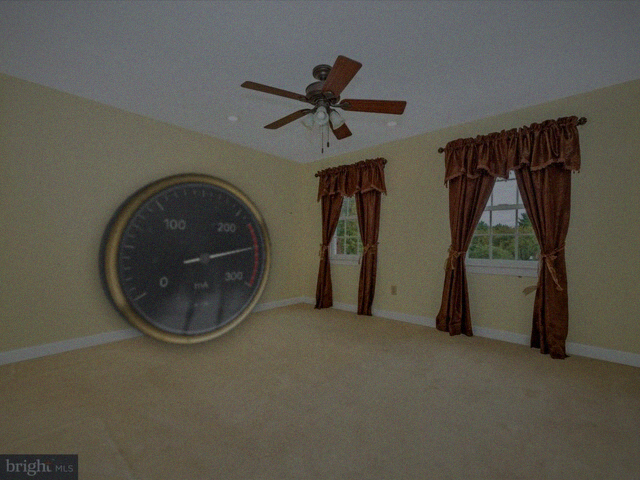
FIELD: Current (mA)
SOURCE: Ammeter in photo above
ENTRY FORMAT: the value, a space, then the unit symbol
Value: 250 mA
